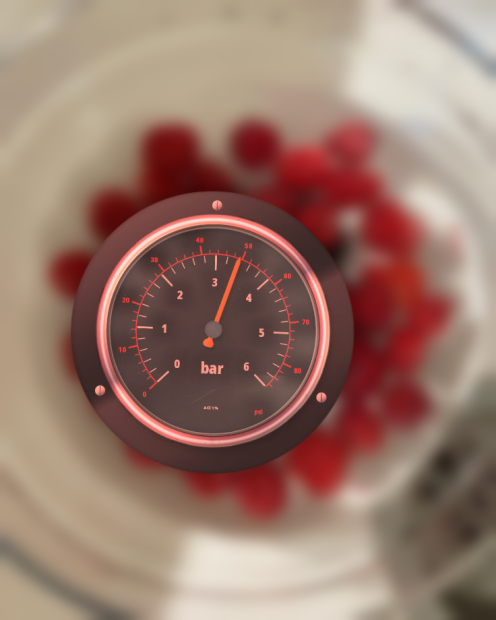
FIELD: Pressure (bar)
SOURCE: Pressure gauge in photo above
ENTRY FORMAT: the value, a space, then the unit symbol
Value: 3.4 bar
